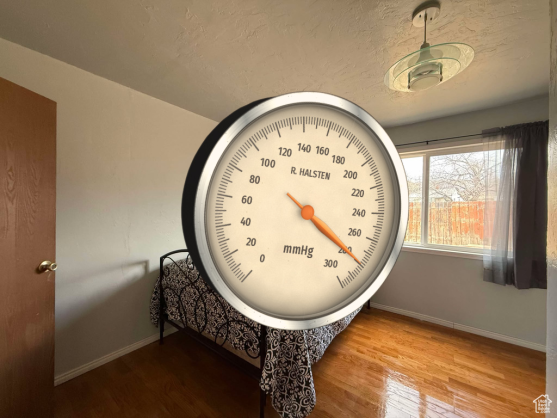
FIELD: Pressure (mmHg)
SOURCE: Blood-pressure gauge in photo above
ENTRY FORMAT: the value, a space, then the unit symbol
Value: 280 mmHg
